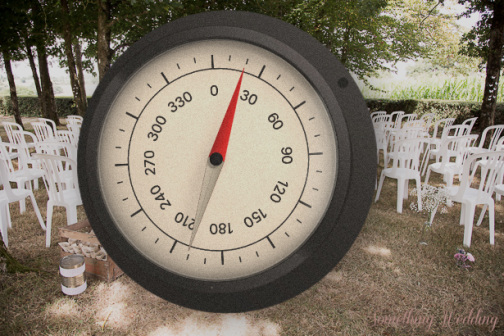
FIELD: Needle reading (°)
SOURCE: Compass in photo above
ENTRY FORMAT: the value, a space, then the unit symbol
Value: 20 °
